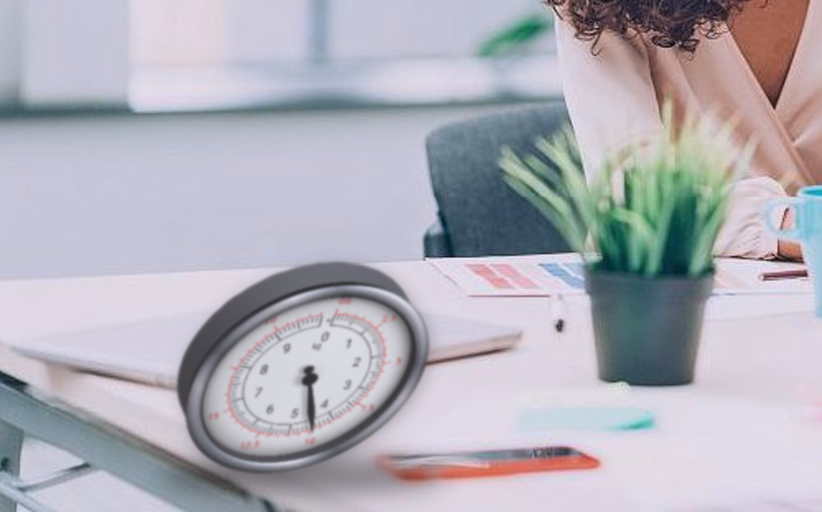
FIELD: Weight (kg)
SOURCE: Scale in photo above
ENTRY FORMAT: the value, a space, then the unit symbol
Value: 4.5 kg
